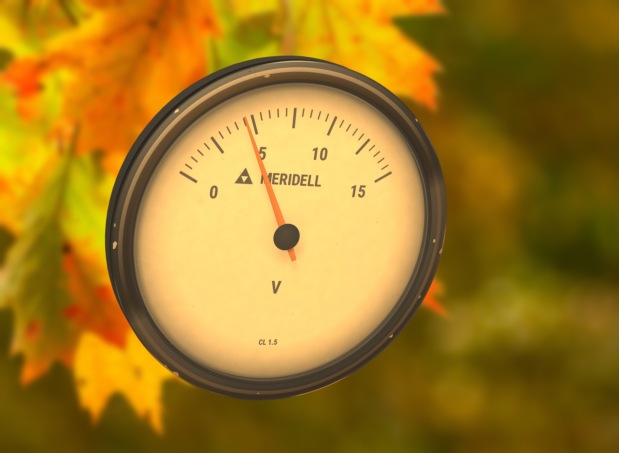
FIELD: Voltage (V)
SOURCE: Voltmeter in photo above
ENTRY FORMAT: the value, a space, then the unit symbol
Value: 4.5 V
